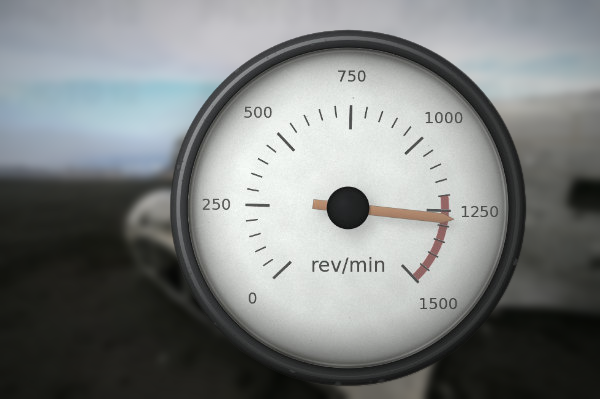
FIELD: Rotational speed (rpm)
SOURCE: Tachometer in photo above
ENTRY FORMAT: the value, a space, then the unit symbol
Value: 1275 rpm
